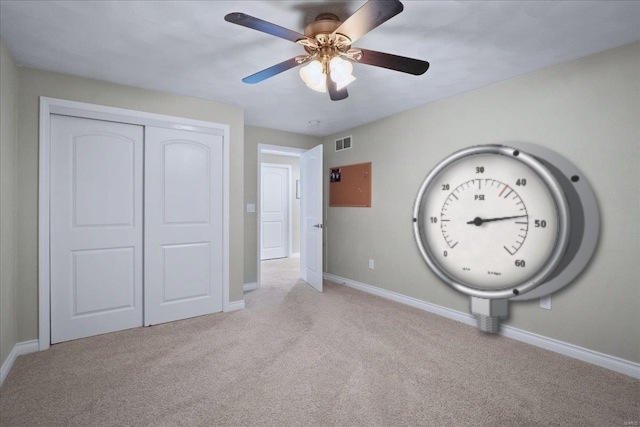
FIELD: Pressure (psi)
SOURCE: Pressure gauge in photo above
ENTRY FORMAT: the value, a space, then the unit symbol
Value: 48 psi
